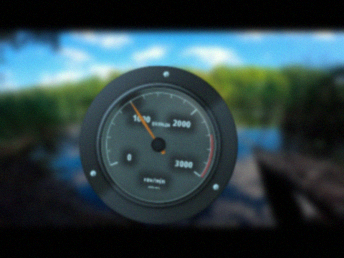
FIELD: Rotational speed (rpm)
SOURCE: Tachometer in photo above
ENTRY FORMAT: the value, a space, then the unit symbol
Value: 1000 rpm
